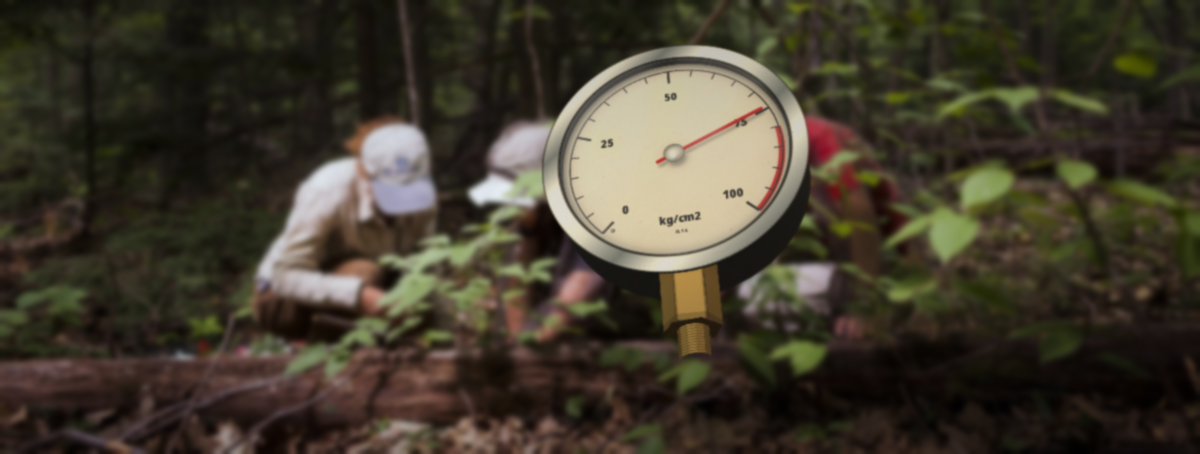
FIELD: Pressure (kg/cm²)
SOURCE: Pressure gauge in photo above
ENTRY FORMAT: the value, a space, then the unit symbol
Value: 75 kg/cm²
